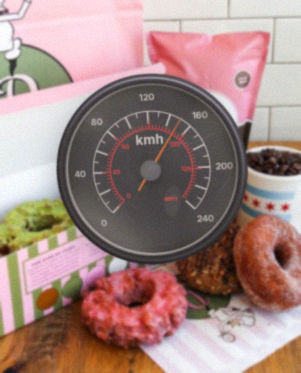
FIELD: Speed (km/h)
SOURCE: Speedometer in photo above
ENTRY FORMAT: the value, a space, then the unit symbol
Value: 150 km/h
